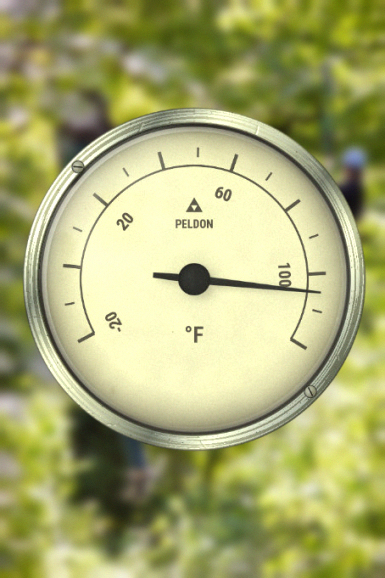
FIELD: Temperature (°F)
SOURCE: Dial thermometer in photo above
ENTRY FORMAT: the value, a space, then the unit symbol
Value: 105 °F
